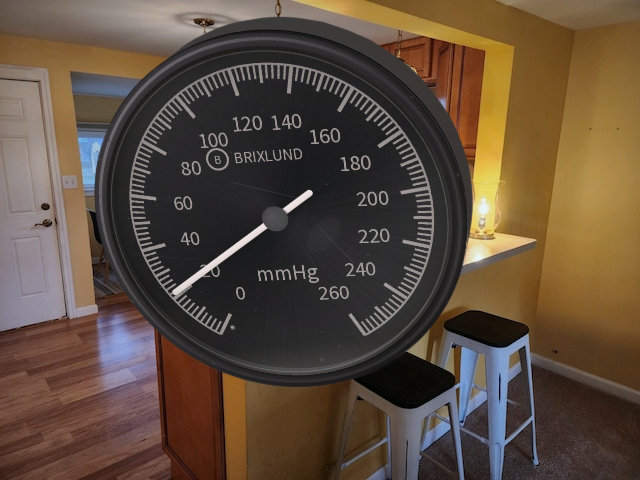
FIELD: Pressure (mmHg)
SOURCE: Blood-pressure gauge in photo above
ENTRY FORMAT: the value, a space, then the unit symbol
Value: 22 mmHg
